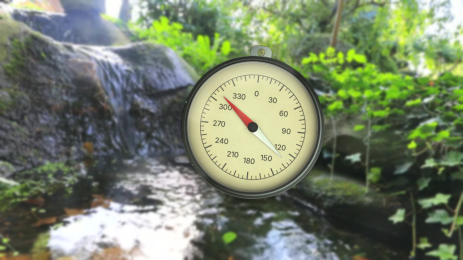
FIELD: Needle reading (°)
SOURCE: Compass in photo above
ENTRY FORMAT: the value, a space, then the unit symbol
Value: 310 °
